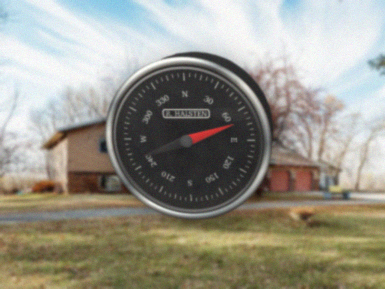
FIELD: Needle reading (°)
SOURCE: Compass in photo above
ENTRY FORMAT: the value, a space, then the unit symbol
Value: 70 °
